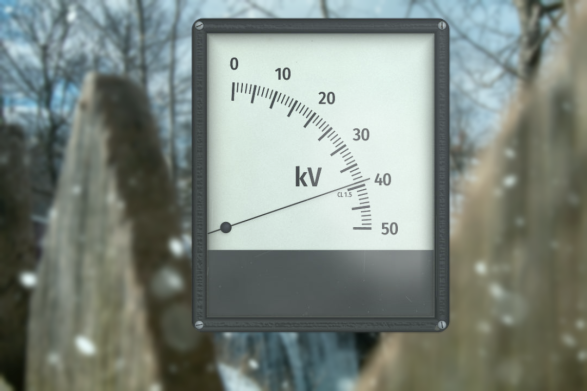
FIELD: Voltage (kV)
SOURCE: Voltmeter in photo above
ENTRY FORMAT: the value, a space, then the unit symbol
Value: 39 kV
